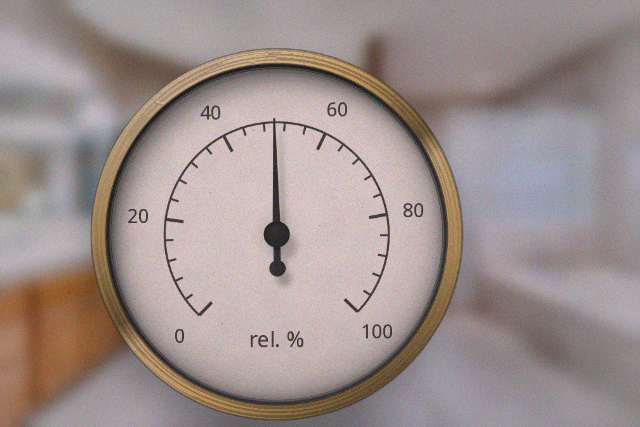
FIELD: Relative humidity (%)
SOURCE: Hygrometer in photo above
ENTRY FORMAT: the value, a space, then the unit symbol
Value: 50 %
